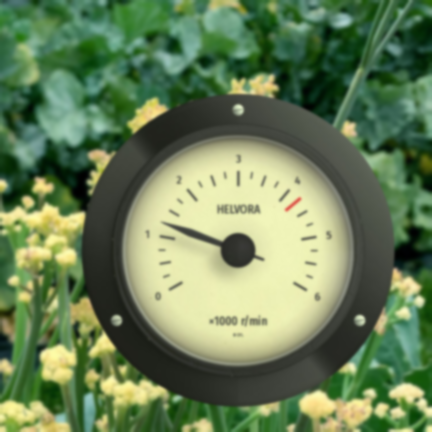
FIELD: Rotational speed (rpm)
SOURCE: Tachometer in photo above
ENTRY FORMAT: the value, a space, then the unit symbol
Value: 1250 rpm
